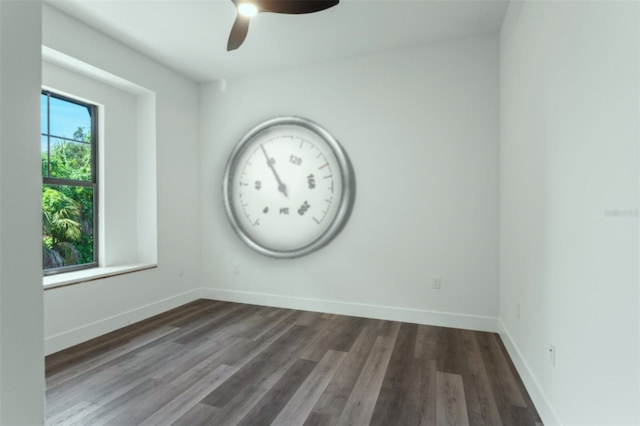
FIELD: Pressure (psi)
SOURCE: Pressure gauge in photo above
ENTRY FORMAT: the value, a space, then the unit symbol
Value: 80 psi
